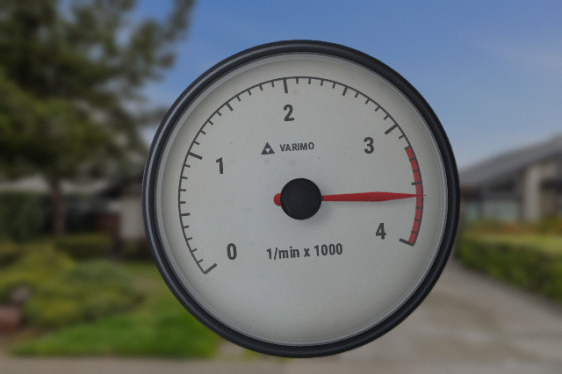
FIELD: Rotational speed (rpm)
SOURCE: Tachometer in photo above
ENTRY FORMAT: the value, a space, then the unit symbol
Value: 3600 rpm
